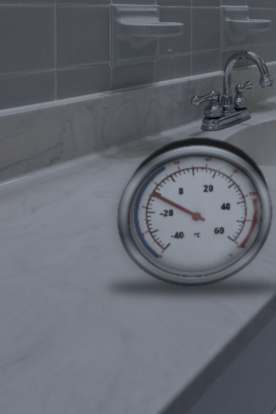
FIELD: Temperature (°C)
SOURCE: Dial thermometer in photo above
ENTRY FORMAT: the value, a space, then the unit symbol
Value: -10 °C
